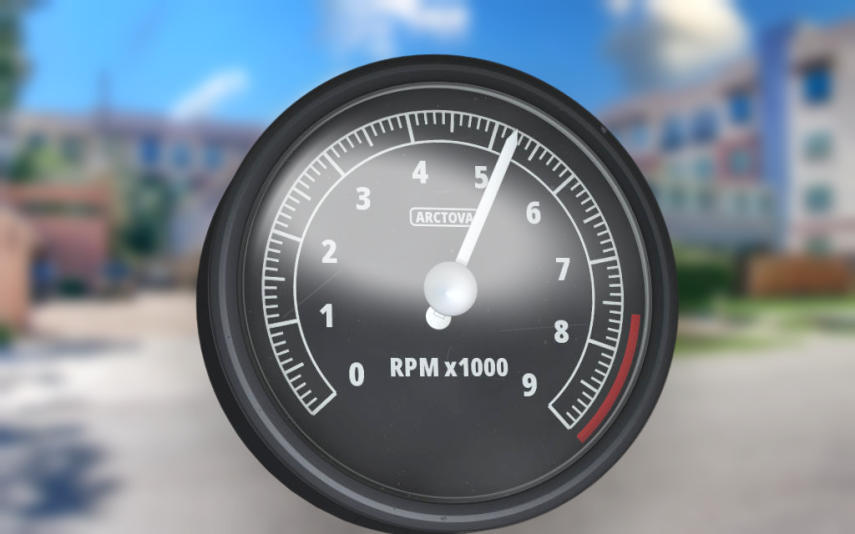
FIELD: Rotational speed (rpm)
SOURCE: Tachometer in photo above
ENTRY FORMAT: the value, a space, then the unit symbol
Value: 5200 rpm
